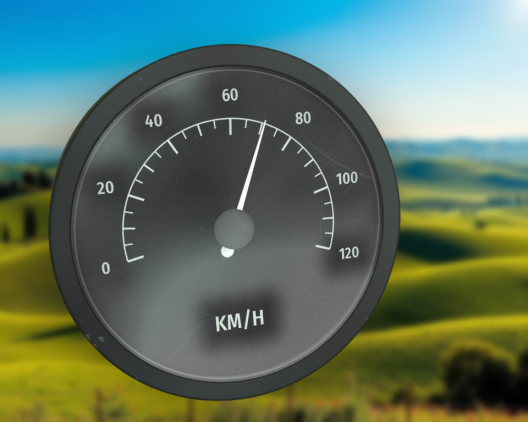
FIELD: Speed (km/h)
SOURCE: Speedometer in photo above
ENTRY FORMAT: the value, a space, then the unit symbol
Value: 70 km/h
